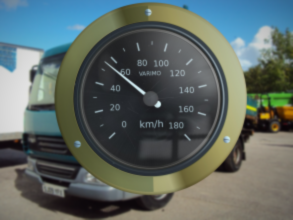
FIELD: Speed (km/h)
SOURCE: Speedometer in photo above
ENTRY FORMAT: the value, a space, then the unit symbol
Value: 55 km/h
